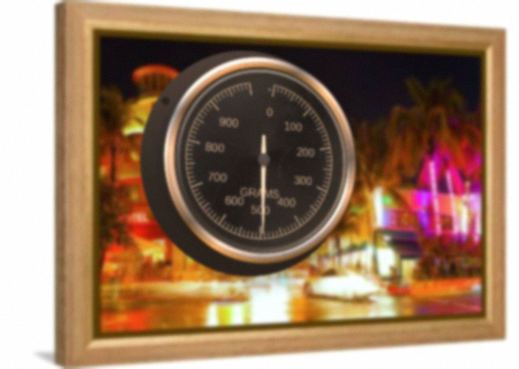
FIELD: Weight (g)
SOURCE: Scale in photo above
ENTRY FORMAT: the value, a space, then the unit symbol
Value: 500 g
